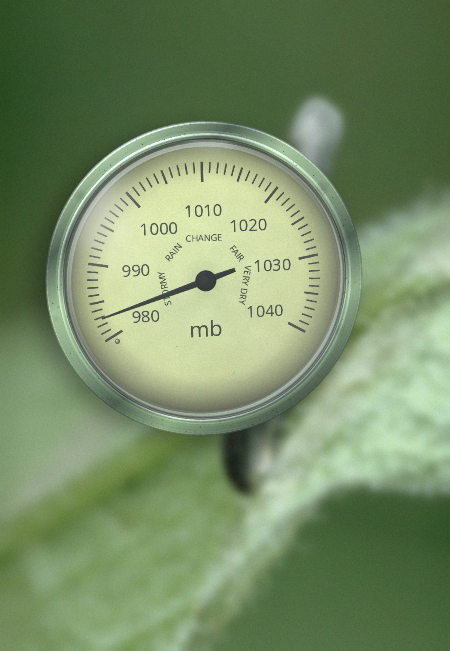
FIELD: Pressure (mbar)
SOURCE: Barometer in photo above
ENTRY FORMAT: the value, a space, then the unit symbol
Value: 983 mbar
